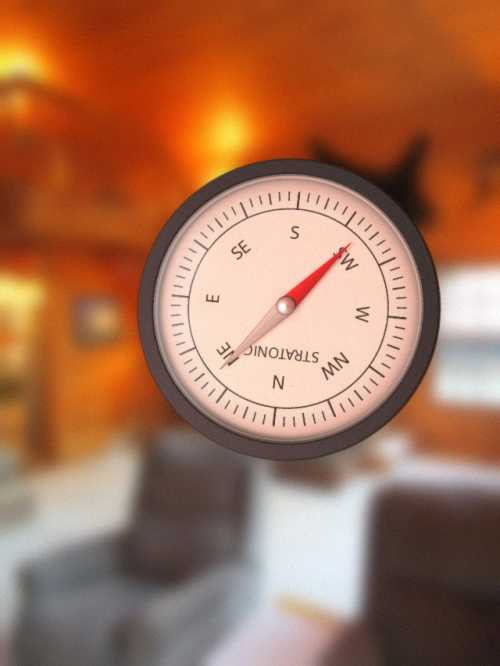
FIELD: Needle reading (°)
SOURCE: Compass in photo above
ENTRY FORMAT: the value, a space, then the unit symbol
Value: 220 °
